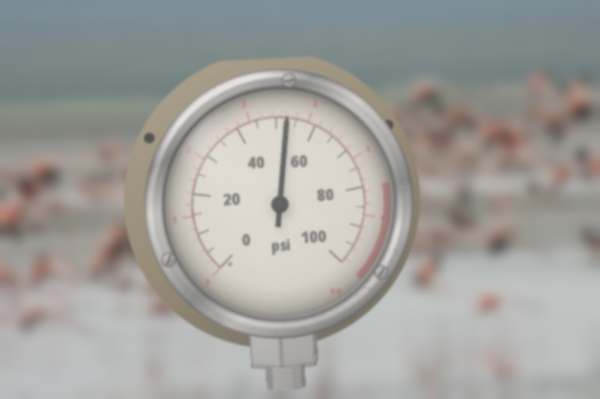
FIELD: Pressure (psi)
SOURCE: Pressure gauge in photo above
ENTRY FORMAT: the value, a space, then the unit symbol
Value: 52.5 psi
